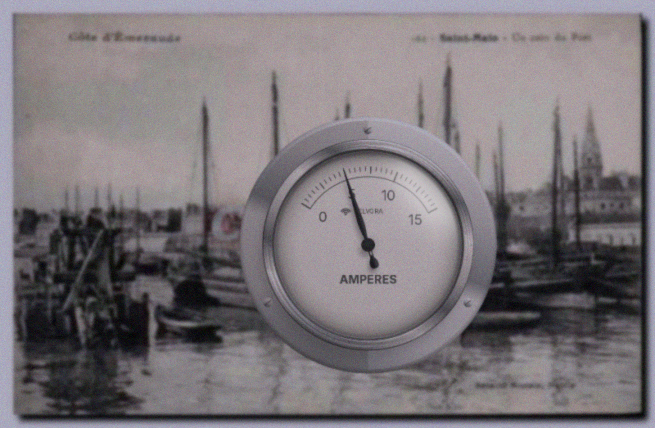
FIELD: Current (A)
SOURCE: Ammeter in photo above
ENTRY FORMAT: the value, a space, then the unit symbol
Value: 5 A
